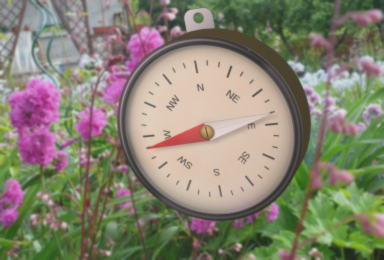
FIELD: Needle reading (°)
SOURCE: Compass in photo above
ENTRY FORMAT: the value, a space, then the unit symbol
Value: 260 °
